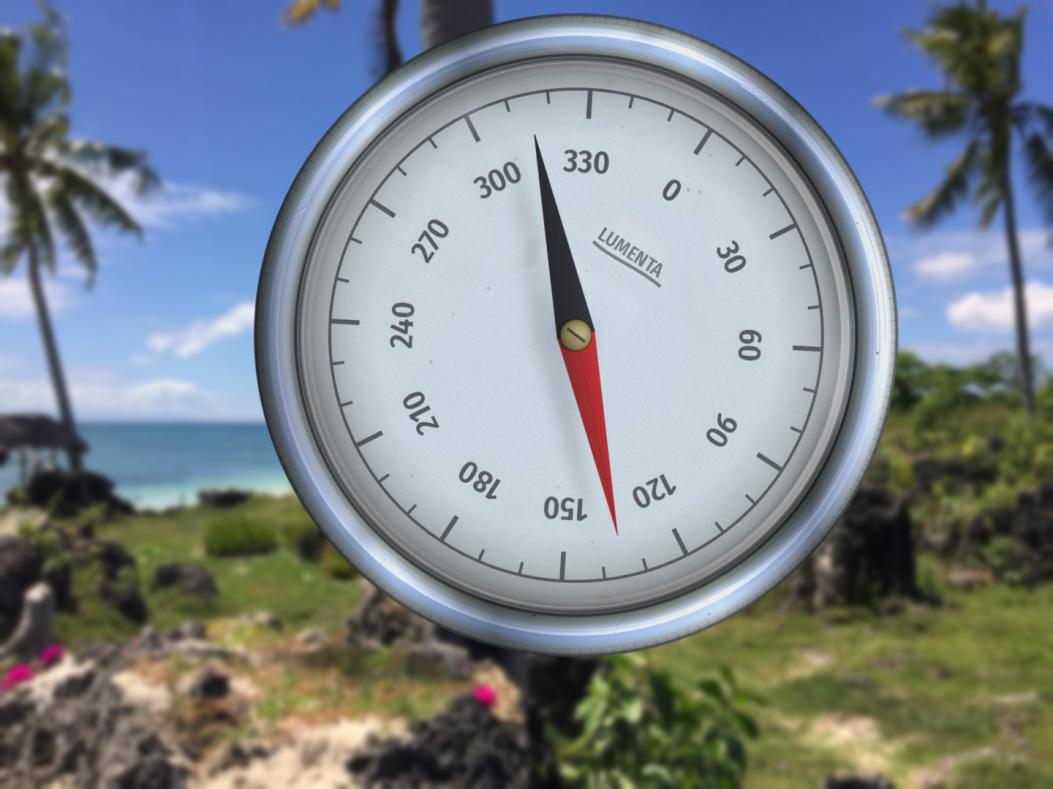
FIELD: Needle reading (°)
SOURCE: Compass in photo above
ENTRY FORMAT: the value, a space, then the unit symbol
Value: 135 °
